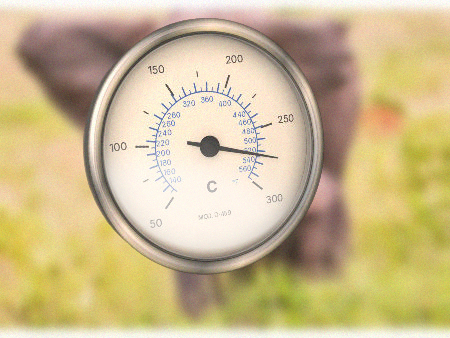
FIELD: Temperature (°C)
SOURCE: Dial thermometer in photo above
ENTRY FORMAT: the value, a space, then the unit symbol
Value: 275 °C
